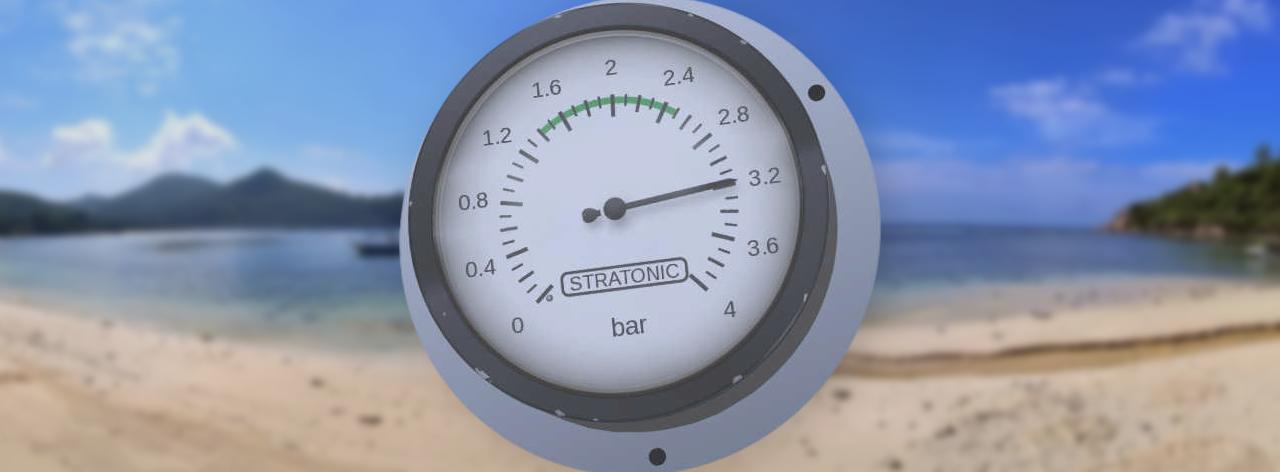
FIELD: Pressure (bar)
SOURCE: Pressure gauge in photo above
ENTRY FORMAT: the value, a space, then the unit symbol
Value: 3.2 bar
